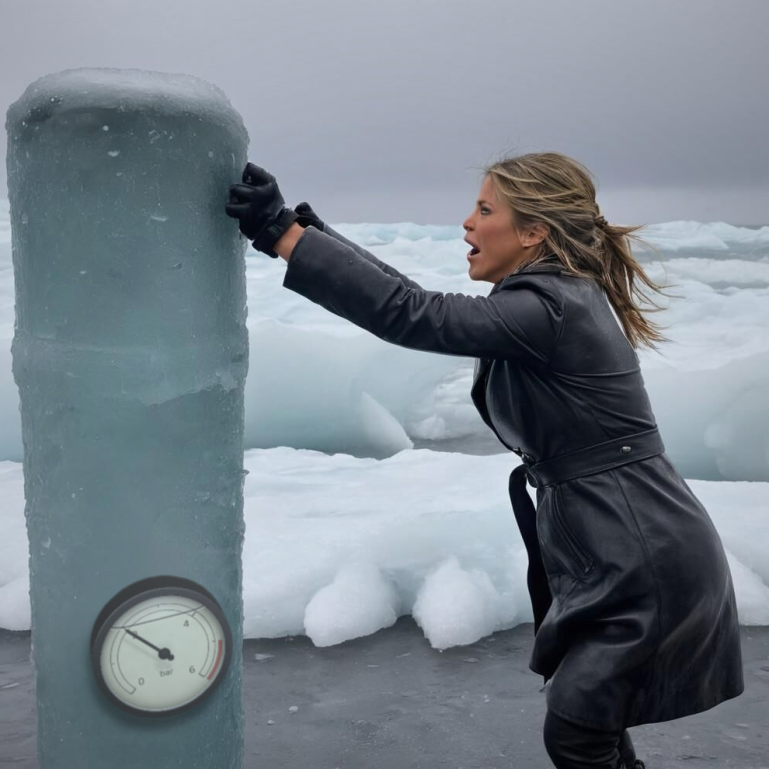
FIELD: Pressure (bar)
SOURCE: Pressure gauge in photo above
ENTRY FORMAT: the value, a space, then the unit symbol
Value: 2 bar
